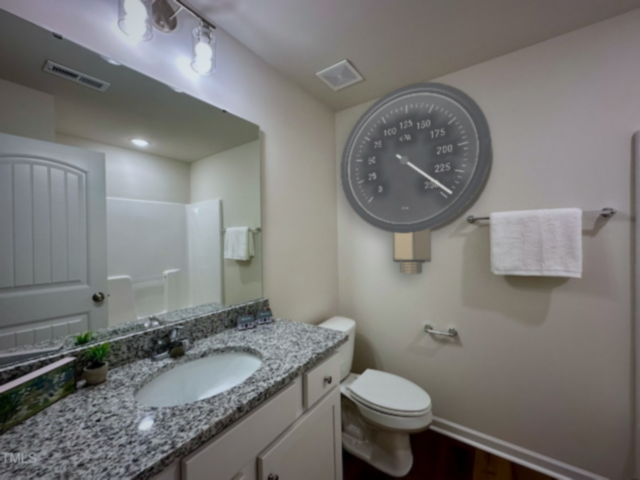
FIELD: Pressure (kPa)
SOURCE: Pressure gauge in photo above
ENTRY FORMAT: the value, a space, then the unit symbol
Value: 245 kPa
